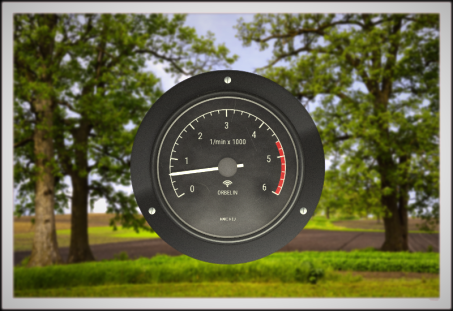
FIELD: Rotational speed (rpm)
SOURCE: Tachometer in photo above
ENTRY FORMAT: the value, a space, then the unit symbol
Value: 600 rpm
